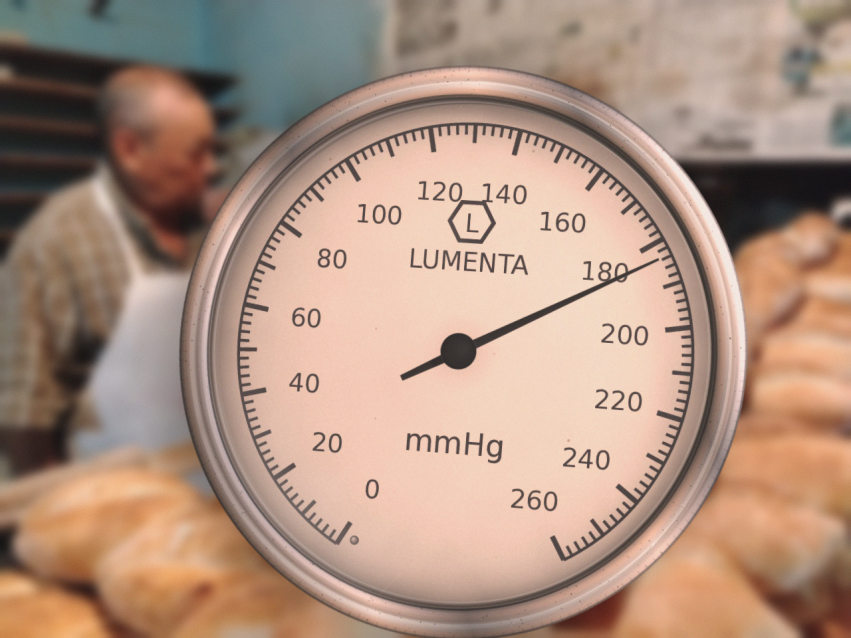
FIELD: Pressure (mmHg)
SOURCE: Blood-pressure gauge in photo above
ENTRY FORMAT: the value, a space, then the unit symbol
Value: 184 mmHg
